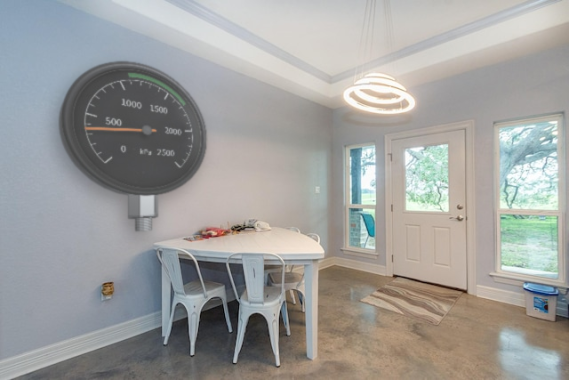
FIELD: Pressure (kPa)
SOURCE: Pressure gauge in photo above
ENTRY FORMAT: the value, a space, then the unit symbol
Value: 350 kPa
